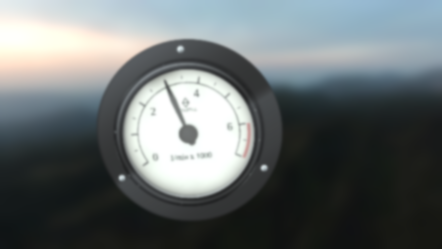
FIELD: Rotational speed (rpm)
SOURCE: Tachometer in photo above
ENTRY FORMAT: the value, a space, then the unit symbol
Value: 3000 rpm
